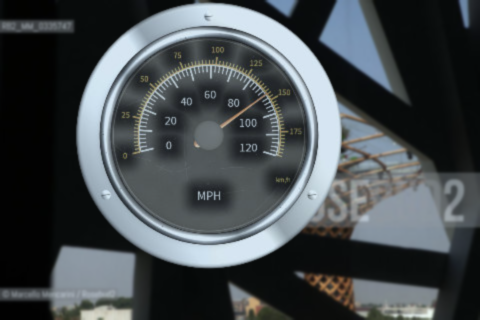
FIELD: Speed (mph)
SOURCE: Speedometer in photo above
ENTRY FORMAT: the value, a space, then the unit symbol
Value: 90 mph
